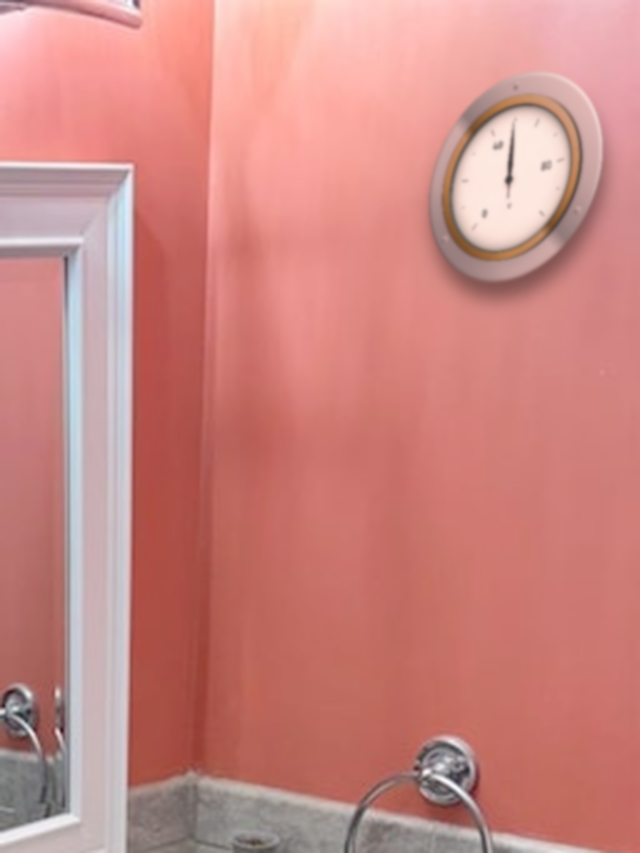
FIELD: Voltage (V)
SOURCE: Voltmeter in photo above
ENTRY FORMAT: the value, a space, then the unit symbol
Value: 50 V
